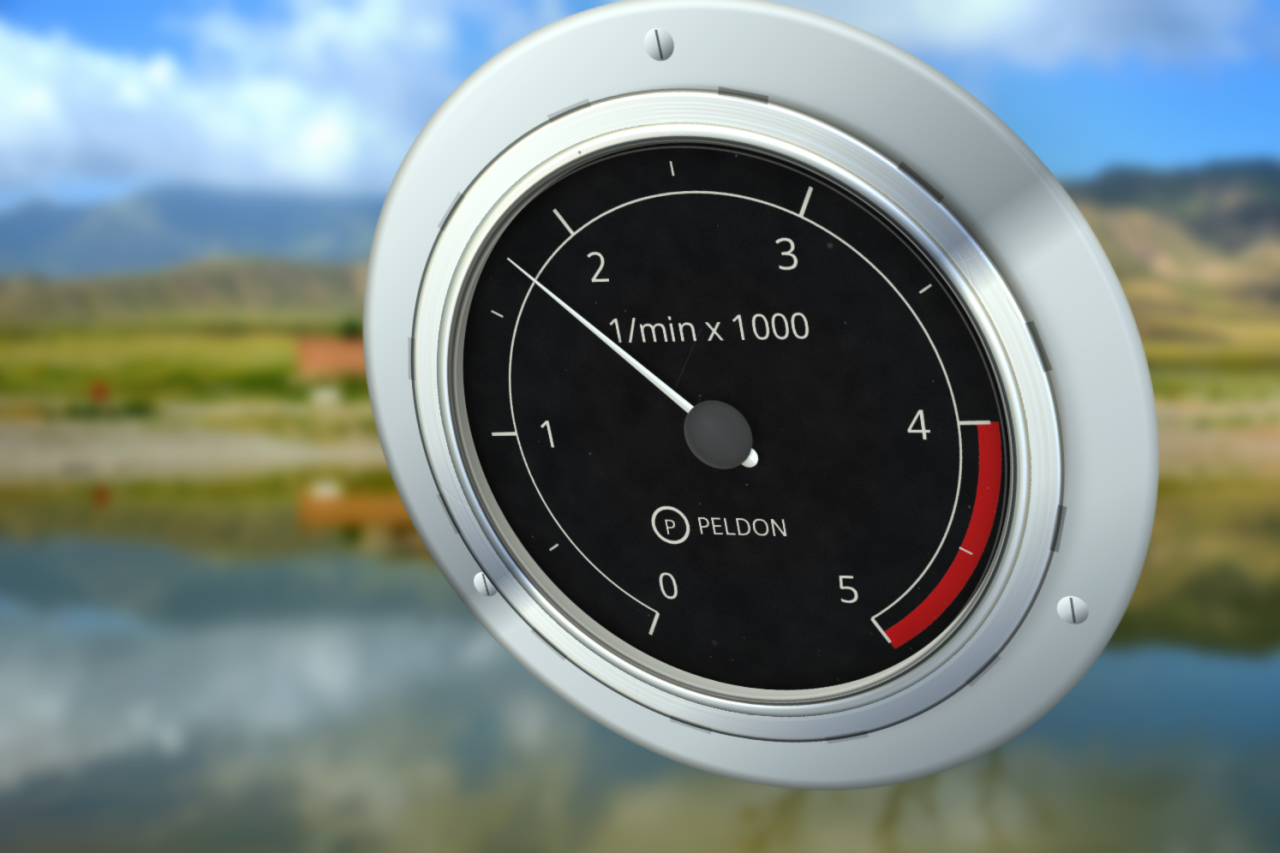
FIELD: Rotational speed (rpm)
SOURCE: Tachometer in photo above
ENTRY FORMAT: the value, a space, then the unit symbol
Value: 1750 rpm
